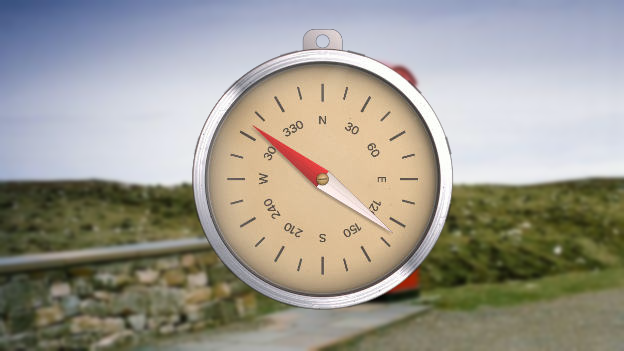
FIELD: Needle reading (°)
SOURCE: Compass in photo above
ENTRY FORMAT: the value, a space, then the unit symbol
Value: 307.5 °
